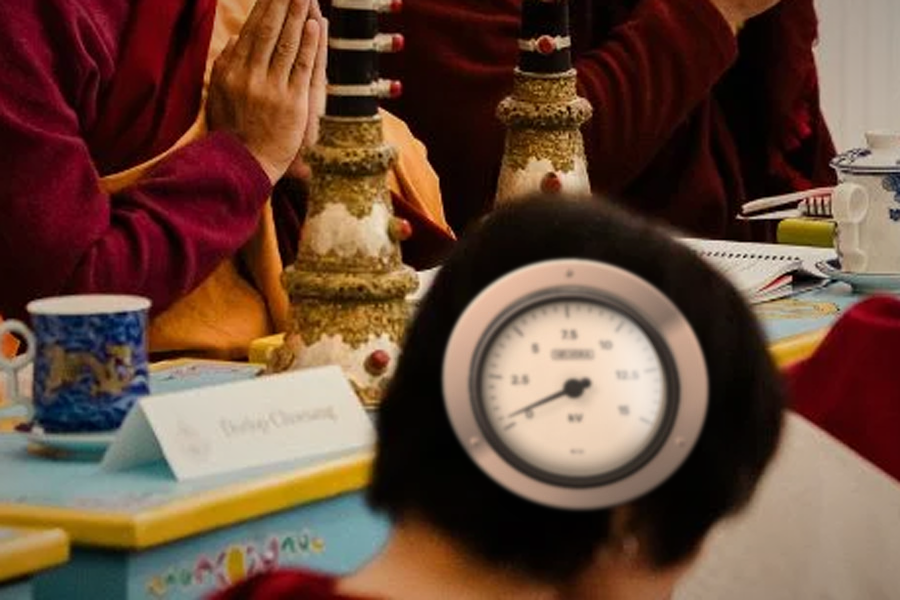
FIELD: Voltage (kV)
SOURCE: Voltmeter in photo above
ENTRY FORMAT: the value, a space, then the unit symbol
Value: 0.5 kV
